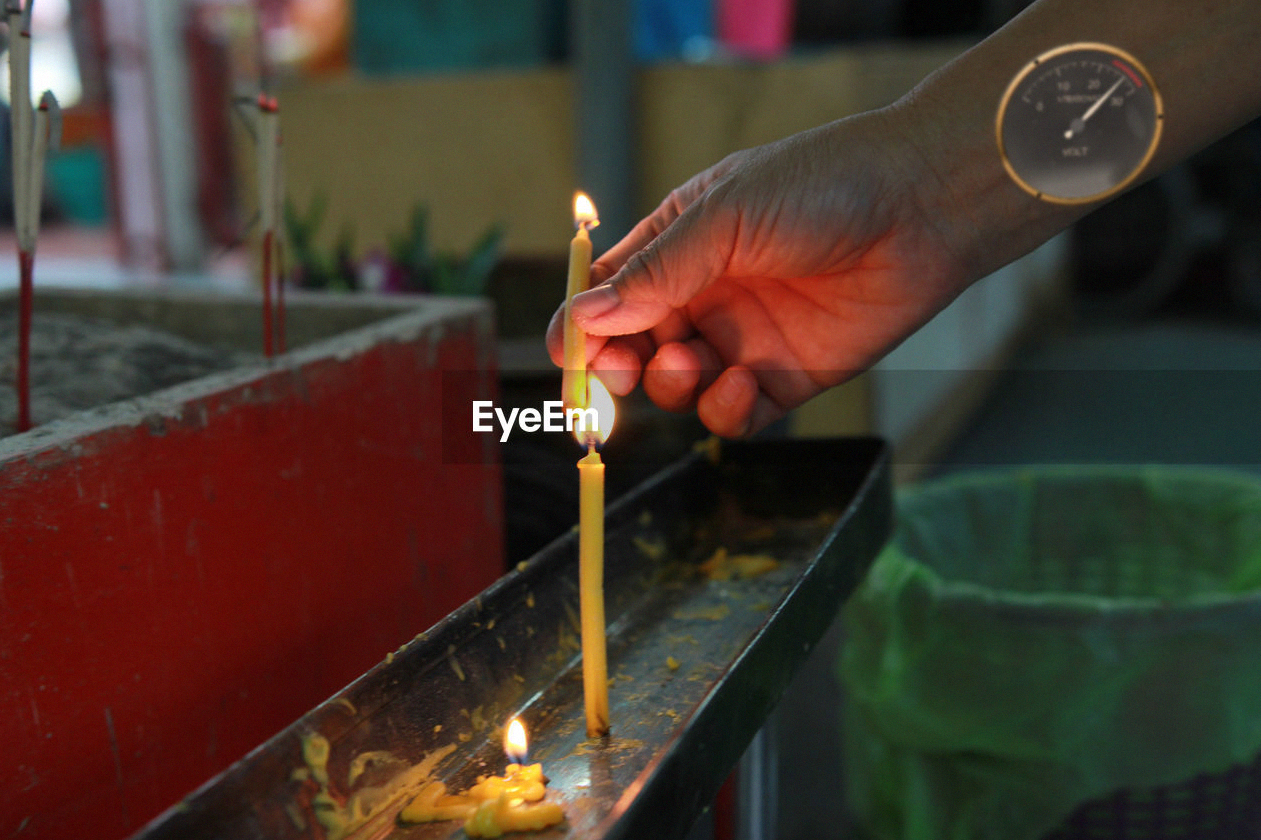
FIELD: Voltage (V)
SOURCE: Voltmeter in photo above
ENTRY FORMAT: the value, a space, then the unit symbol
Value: 26 V
